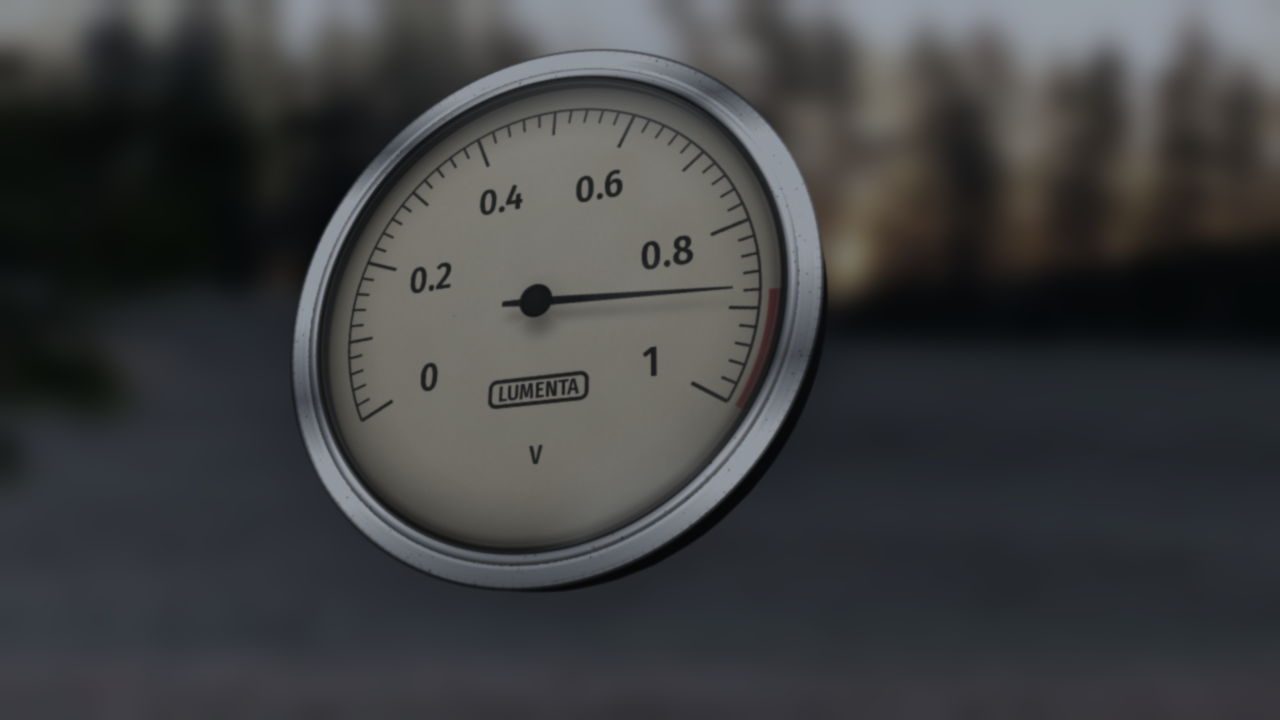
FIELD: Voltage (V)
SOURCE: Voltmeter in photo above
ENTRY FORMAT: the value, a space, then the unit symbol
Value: 0.88 V
